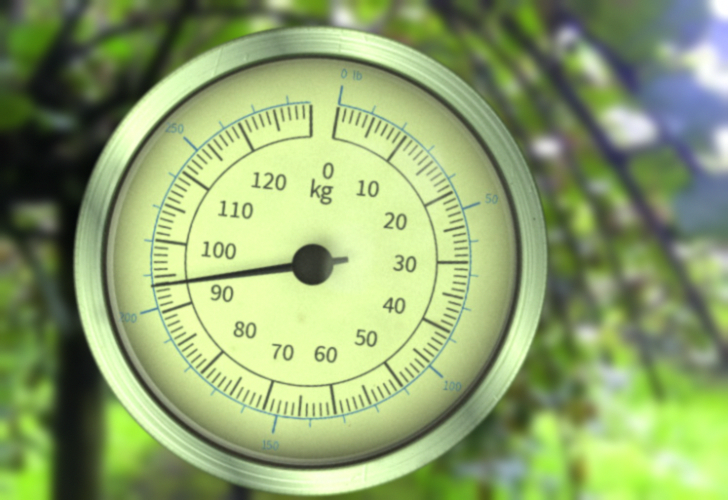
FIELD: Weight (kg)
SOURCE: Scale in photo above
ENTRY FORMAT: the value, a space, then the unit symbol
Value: 94 kg
